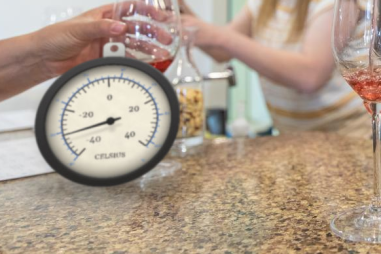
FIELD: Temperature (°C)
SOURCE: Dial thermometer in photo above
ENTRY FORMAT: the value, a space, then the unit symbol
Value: -30 °C
